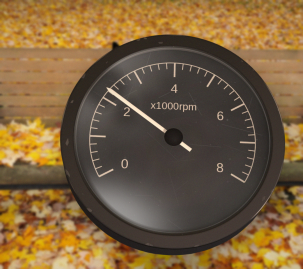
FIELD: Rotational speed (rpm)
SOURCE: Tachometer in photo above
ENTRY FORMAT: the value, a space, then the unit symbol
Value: 2200 rpm
